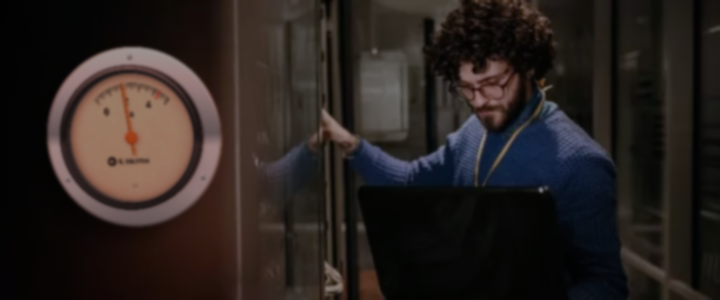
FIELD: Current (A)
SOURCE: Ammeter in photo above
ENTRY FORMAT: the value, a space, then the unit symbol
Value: 2 A
